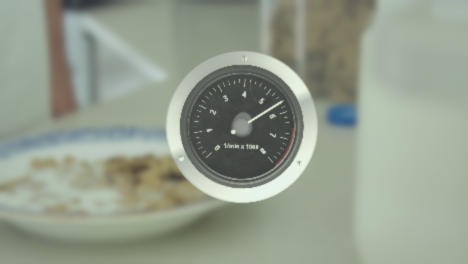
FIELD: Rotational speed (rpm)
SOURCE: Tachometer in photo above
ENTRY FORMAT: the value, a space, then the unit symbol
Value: 5600 rpm
